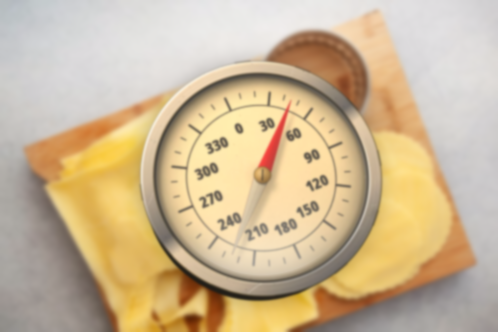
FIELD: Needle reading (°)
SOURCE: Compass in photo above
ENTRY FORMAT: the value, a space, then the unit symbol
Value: 45 °
